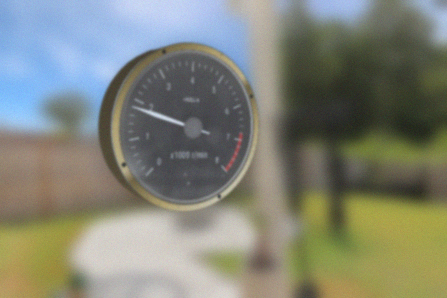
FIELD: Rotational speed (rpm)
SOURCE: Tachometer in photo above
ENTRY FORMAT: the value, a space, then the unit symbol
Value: 1800 rpm
